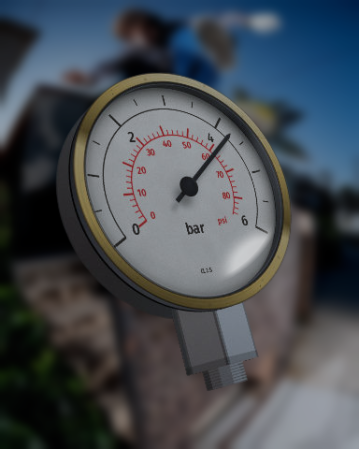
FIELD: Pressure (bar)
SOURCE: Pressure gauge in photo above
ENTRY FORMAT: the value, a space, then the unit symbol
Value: 4.25 bar
